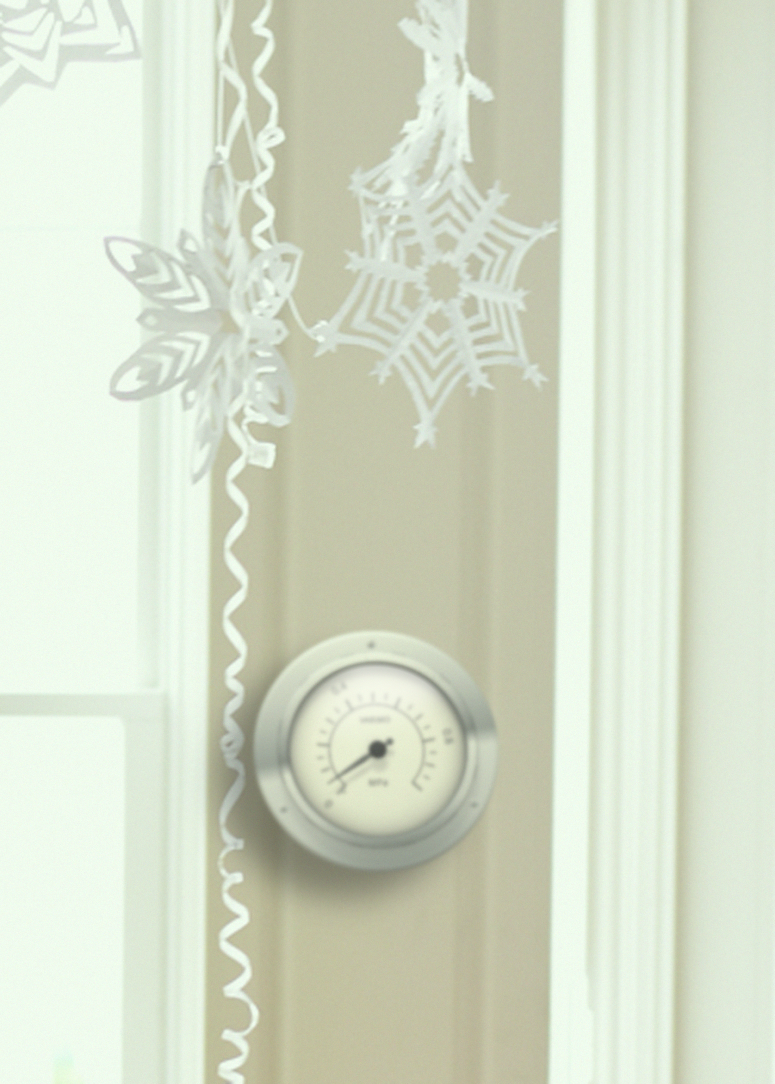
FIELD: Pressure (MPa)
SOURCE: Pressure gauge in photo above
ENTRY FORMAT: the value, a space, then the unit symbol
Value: 0.05 MPa
